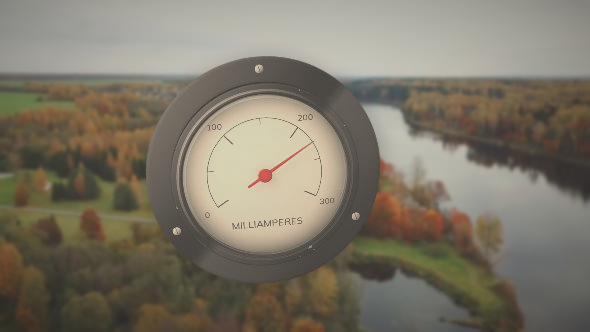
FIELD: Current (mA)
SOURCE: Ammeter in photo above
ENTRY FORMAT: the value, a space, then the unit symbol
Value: 225 mA
